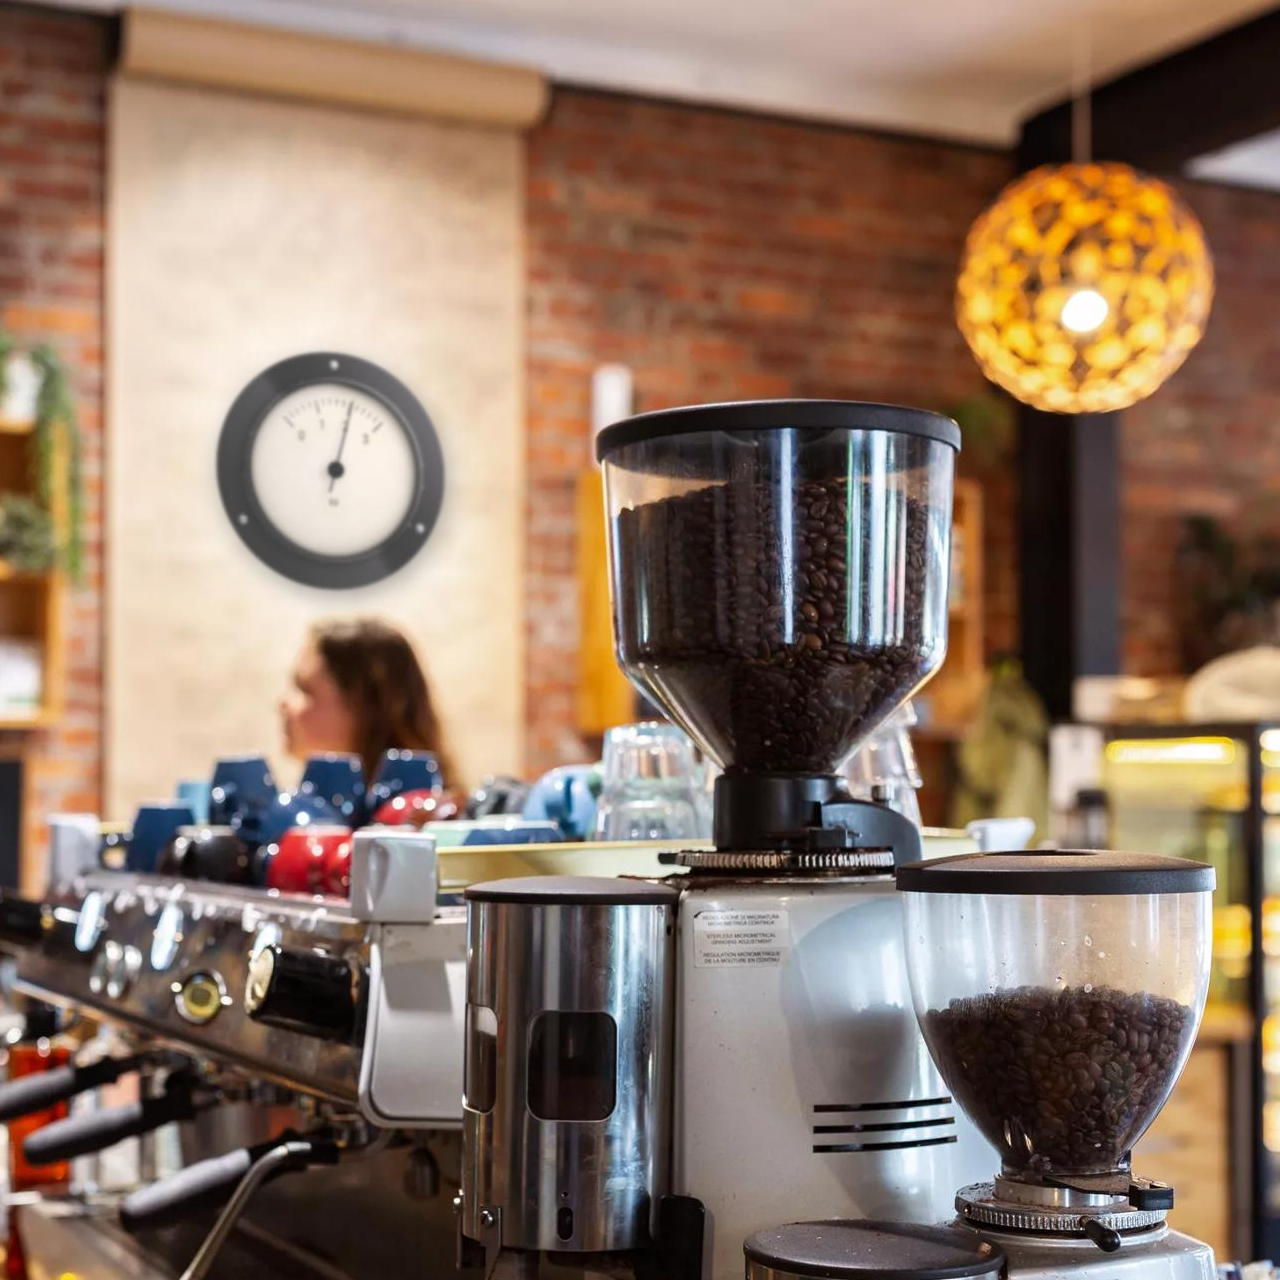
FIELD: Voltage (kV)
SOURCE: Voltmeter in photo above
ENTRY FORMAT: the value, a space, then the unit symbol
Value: 2 kV
